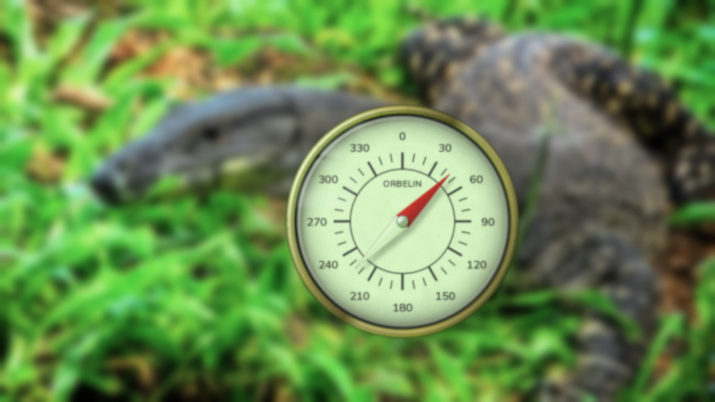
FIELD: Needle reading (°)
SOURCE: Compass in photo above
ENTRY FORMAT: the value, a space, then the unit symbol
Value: 45 °
